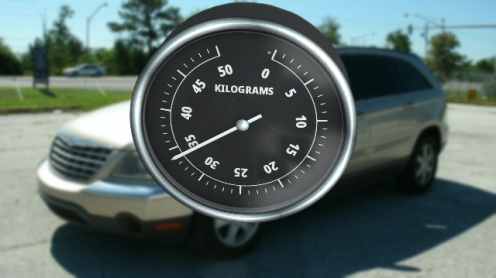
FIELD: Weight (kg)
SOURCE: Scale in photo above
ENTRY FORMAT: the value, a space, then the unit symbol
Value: 34 kg
